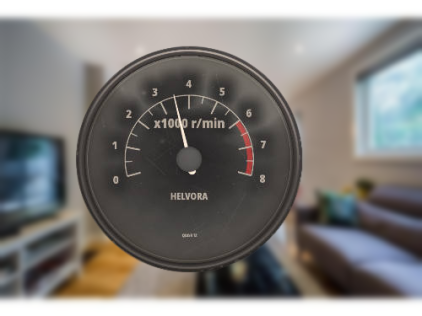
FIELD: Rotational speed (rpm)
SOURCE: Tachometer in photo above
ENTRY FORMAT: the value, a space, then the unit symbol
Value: 3500 rpm
